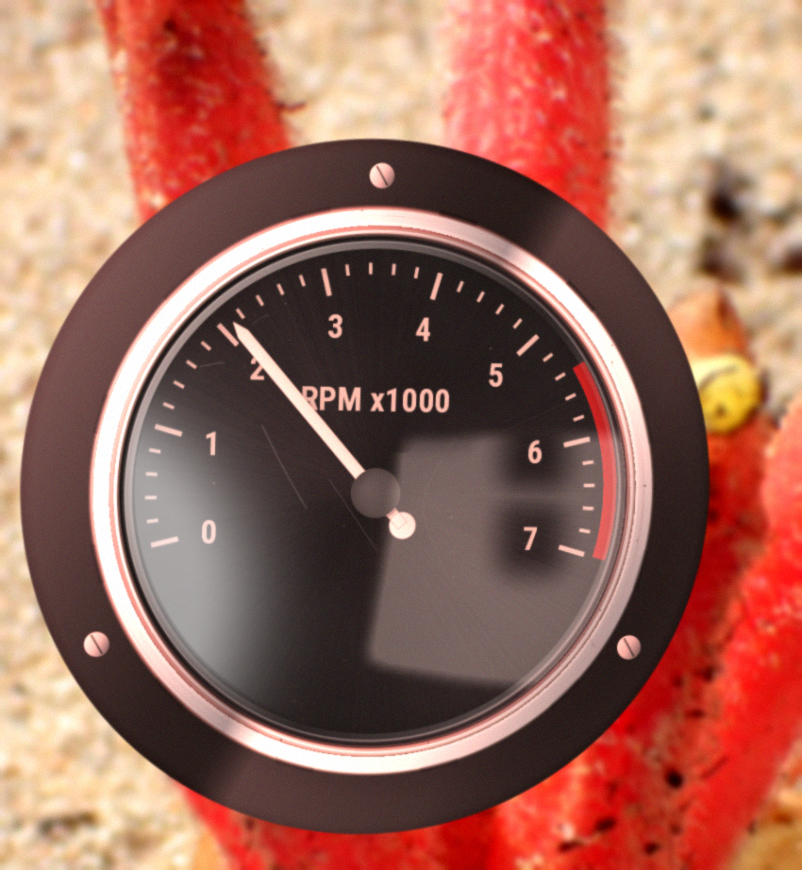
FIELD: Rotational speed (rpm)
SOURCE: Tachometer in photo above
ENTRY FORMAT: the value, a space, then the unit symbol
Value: 2100 rpm
